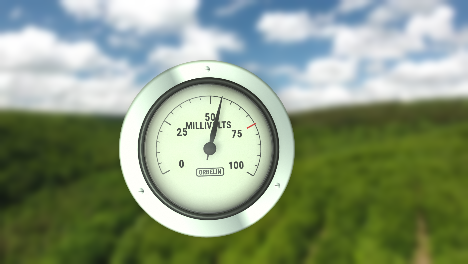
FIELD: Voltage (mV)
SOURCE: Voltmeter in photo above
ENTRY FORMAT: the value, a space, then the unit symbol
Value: 55 mV
